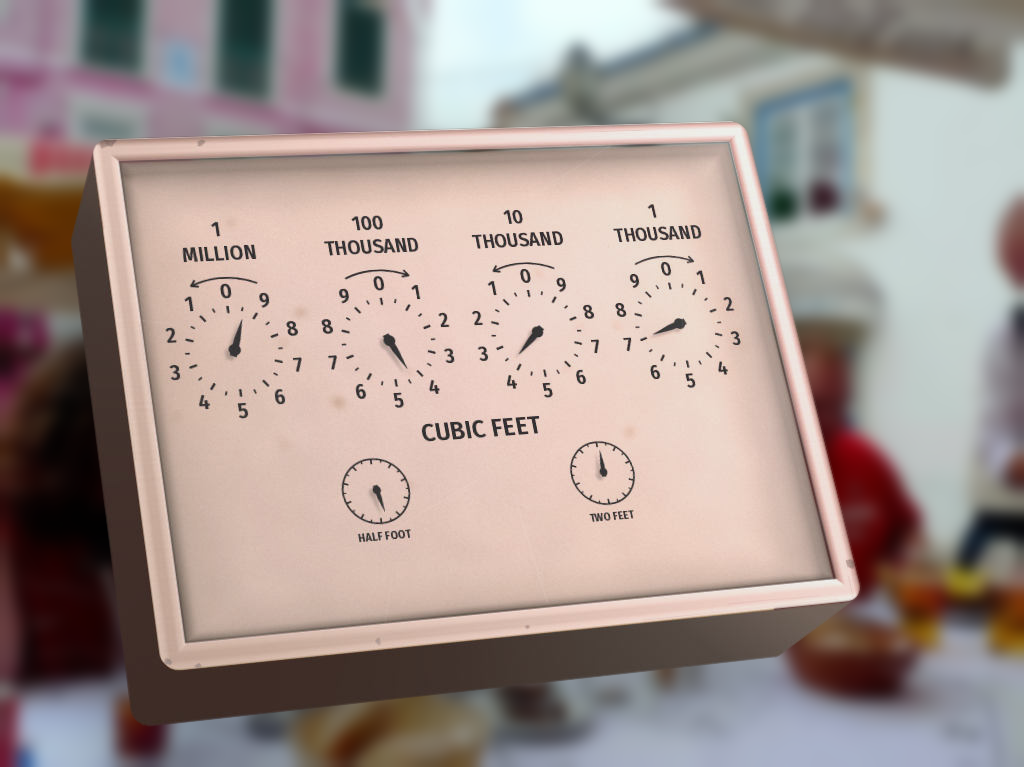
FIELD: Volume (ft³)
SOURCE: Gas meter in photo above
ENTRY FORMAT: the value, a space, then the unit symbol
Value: 943700 ft³
